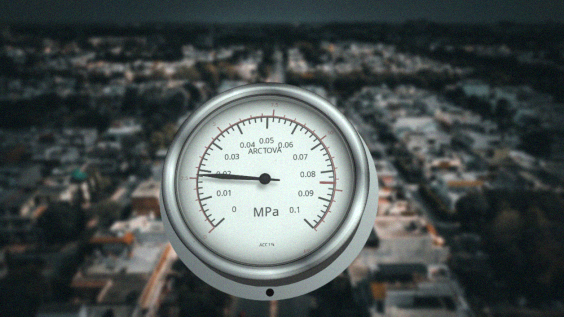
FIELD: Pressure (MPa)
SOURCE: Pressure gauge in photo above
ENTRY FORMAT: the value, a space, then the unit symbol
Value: 0.018 MPa
